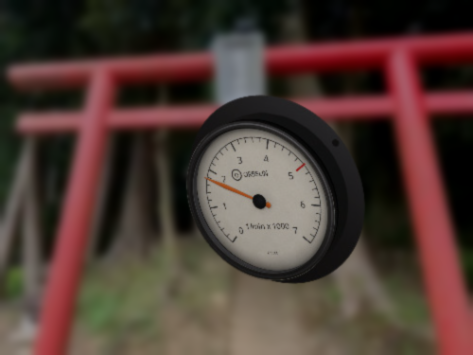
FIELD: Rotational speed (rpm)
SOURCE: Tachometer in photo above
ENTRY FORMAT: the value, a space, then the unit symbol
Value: 1800 rpm
